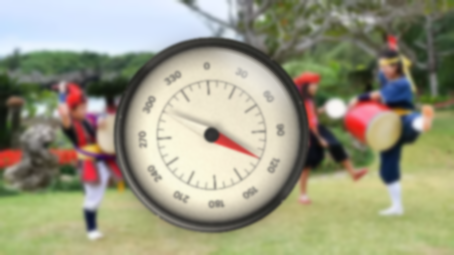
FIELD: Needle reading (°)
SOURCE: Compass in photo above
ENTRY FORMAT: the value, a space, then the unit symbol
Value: 120 °
